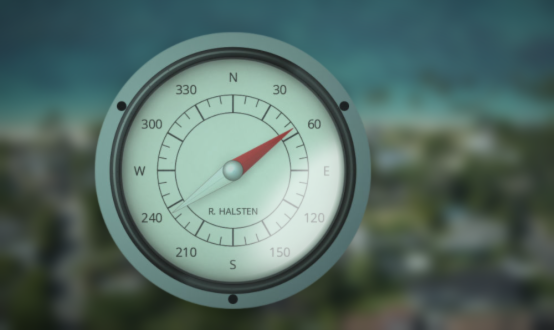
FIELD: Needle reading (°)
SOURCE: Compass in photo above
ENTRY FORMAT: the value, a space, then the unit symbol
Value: 55 °
